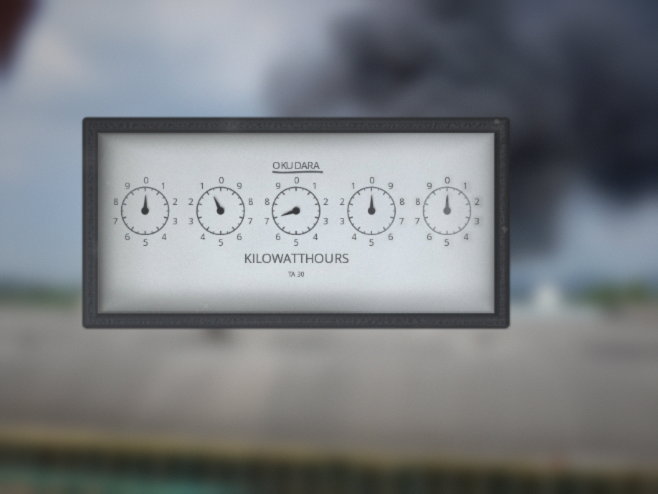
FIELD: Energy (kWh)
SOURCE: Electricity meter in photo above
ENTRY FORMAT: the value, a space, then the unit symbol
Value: 700 kWh
